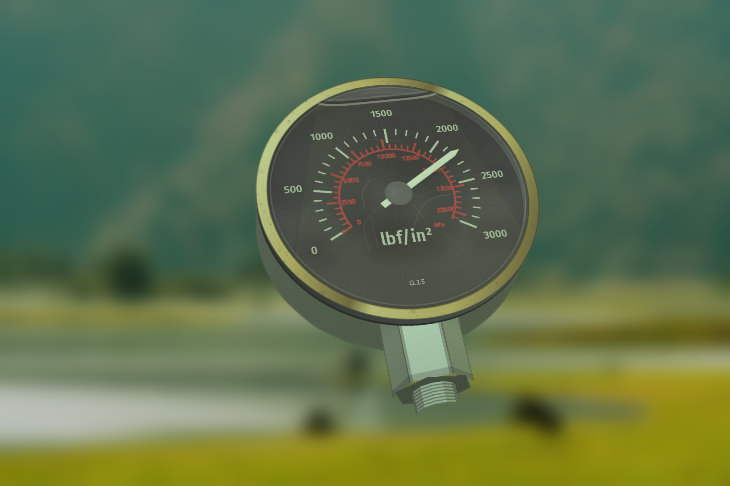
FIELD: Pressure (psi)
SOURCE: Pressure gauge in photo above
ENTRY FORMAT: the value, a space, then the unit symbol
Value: 2200 psi
